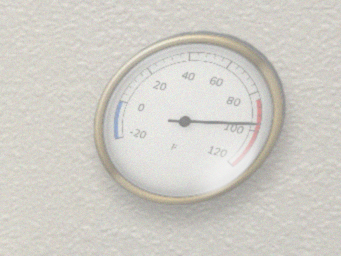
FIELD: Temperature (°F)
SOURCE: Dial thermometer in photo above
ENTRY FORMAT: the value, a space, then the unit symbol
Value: 96 °F
